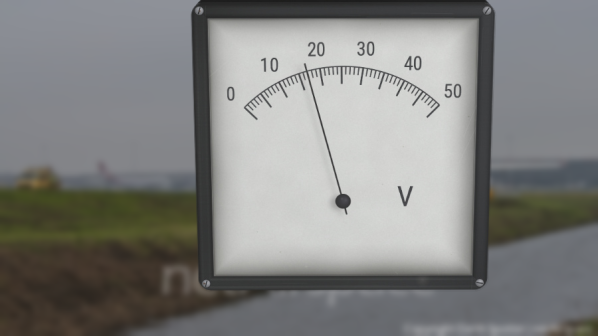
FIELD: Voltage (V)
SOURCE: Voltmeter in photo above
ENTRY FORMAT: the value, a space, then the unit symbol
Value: 17 V
